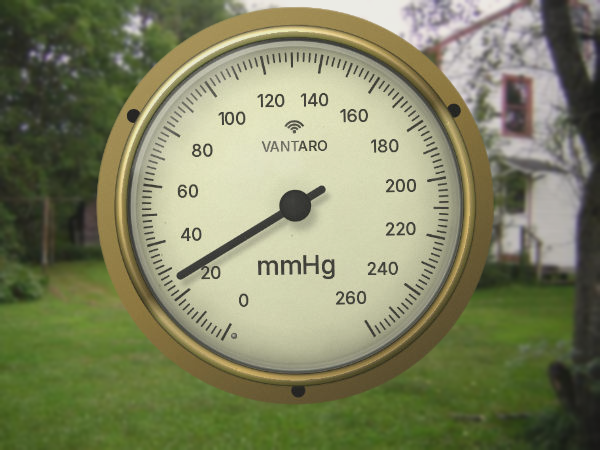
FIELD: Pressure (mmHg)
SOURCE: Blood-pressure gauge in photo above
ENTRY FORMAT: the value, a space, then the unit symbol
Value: 26 mmHg
